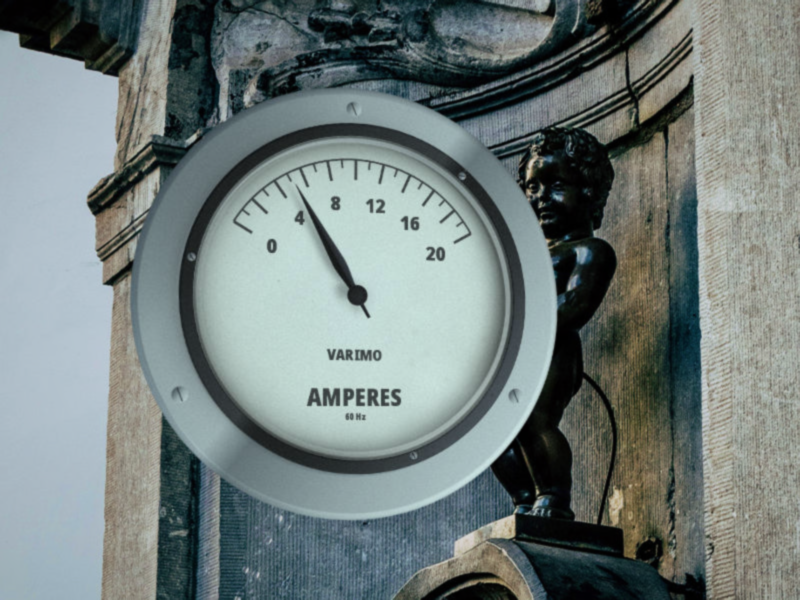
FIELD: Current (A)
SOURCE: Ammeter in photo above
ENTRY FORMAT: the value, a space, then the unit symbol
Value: 5 A
